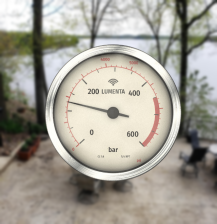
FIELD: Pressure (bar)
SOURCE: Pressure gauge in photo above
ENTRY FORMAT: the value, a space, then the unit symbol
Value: 125 bar
